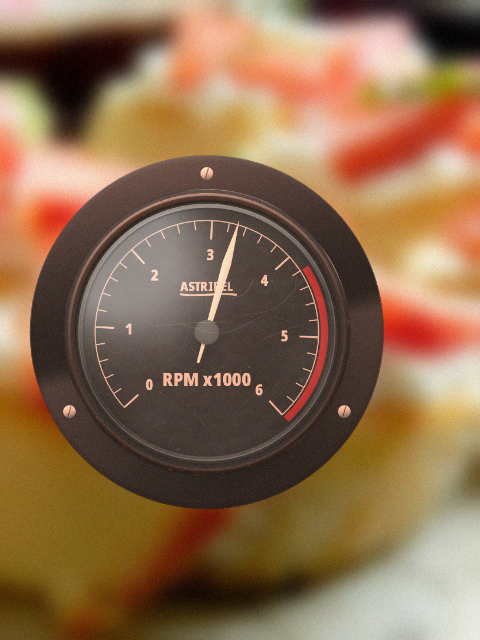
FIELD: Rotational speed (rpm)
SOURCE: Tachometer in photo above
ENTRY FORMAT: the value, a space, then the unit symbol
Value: 3300 rpm
